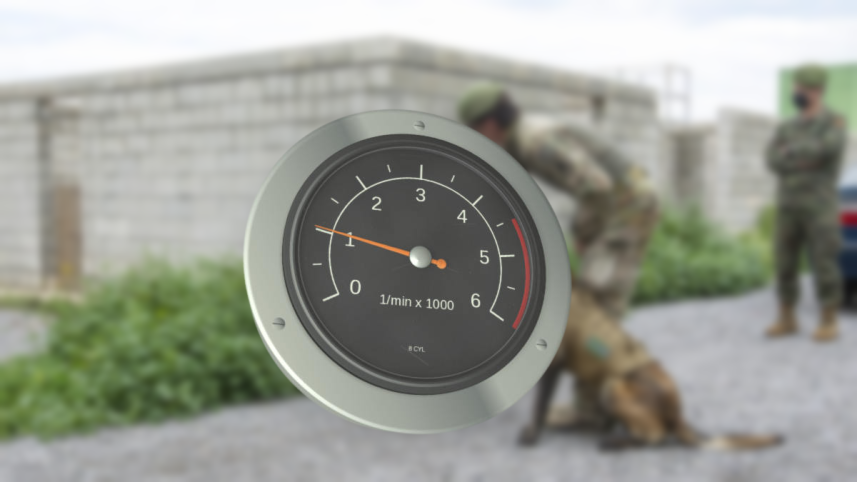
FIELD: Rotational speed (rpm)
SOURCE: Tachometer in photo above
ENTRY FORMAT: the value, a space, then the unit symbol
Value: 1000 rpm
